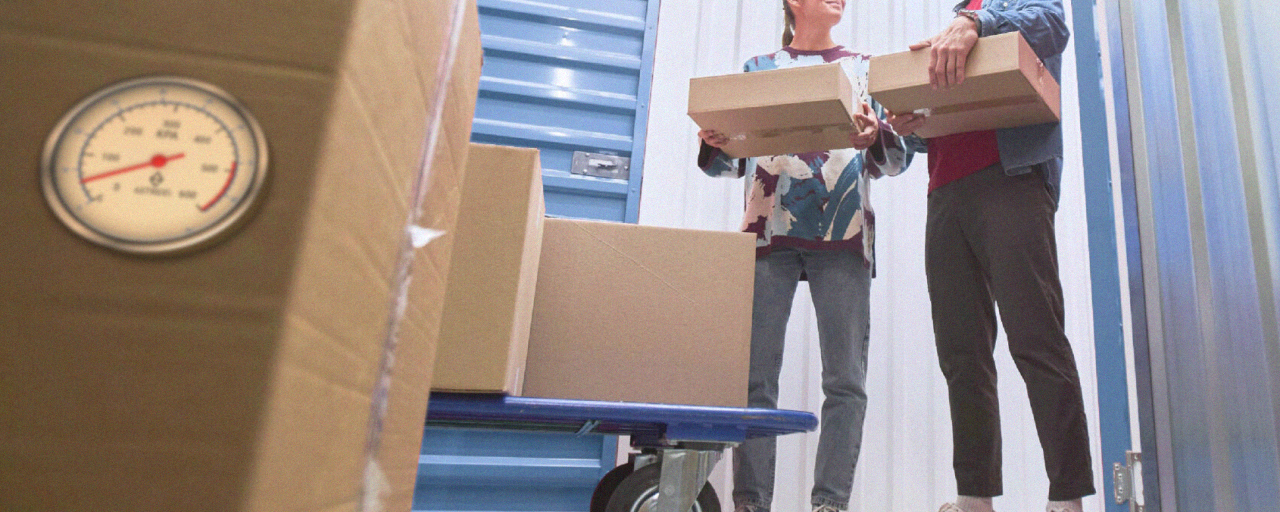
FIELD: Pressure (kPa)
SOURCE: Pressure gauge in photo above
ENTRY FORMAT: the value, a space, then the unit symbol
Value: 40 kPa
